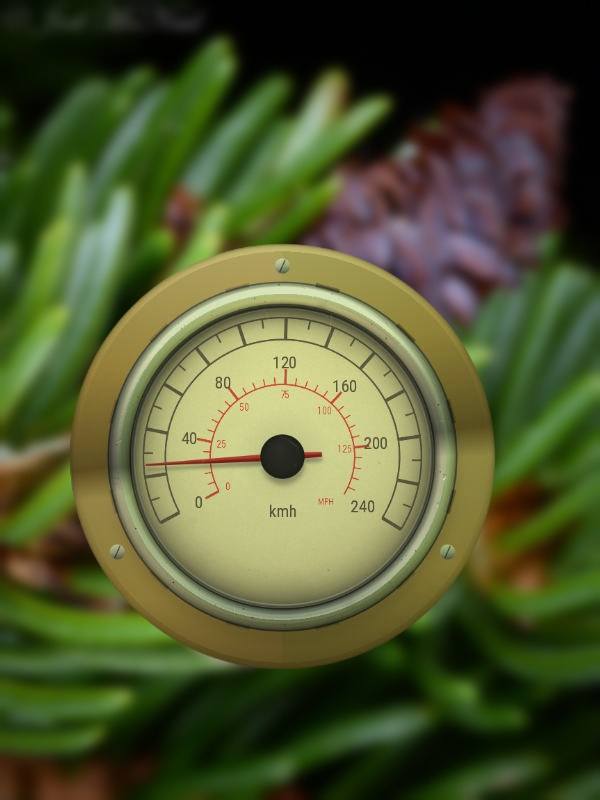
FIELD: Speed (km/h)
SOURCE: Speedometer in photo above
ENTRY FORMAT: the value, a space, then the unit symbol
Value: 25 km/h
